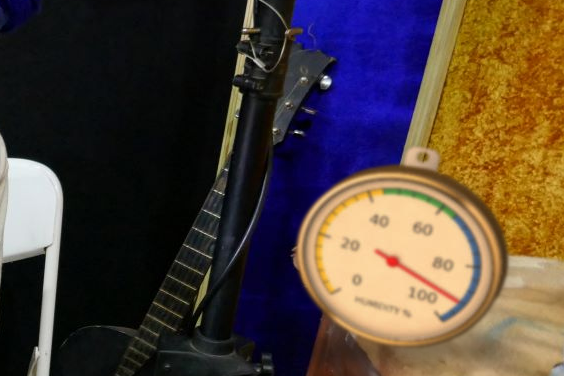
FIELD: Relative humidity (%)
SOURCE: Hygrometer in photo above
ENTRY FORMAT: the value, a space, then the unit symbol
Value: 92 %
